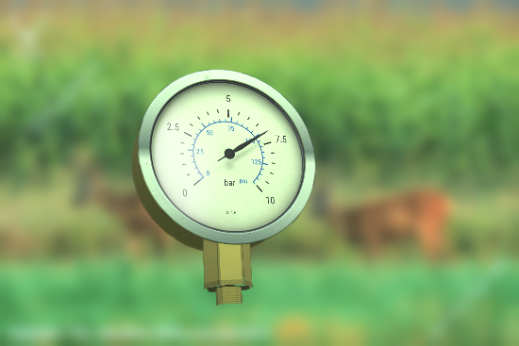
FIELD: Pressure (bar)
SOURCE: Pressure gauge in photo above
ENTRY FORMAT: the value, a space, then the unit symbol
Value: 7 bar
